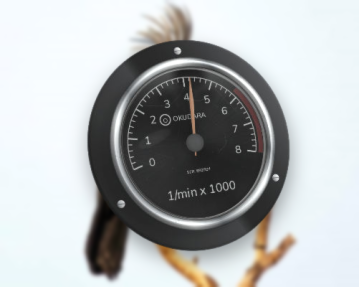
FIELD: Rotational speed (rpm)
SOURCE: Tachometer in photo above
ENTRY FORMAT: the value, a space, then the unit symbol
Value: 4200 rpm
